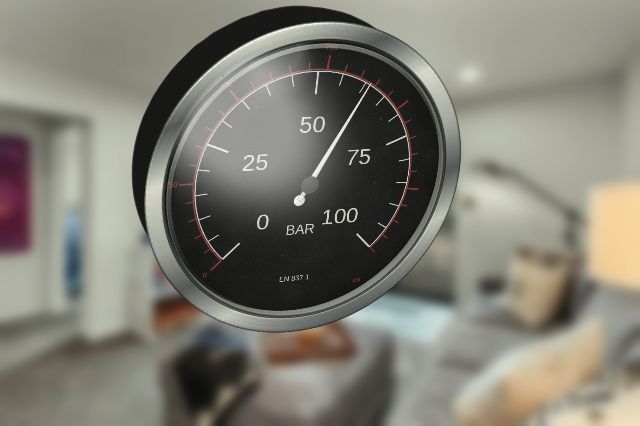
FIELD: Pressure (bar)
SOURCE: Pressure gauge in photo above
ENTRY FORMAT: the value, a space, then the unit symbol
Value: 60 bar
